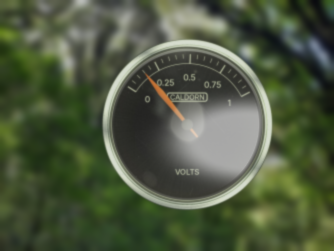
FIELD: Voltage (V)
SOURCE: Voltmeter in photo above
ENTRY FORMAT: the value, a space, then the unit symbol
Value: 0.15 V
